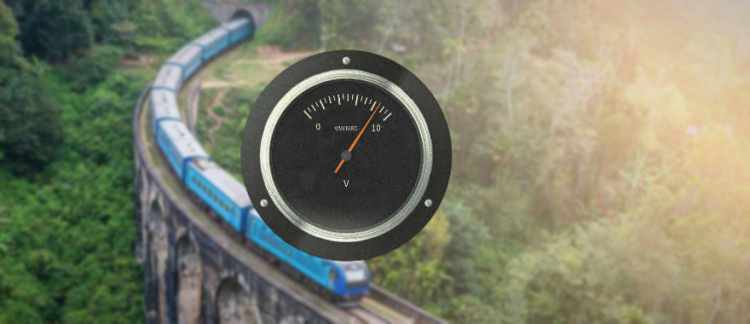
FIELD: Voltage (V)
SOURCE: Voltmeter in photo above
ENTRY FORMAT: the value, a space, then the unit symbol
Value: 8.5 V
